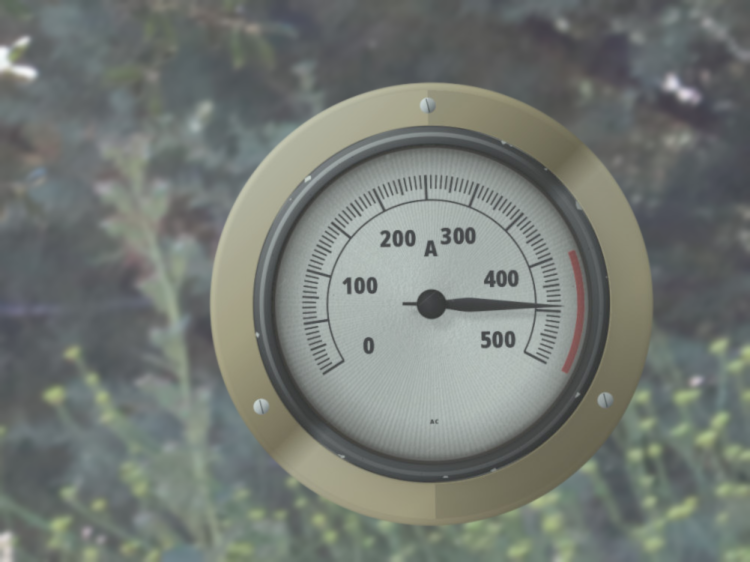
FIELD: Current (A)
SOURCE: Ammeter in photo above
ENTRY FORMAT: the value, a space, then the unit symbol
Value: 445 A
